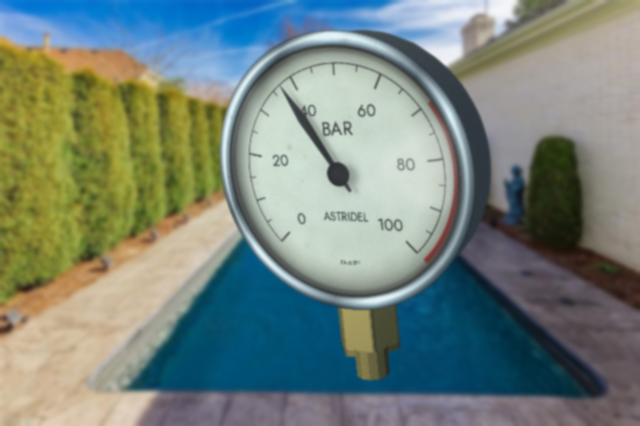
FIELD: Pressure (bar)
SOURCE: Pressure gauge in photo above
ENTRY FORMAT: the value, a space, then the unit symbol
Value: 37.5 bar
